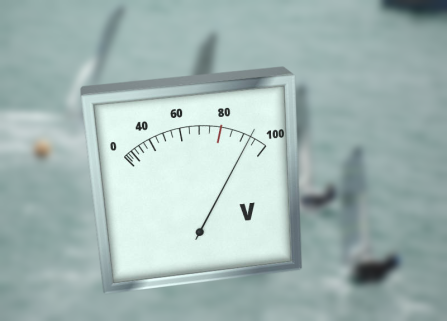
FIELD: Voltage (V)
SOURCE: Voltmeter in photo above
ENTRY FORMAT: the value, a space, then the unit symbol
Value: 92.5 V
